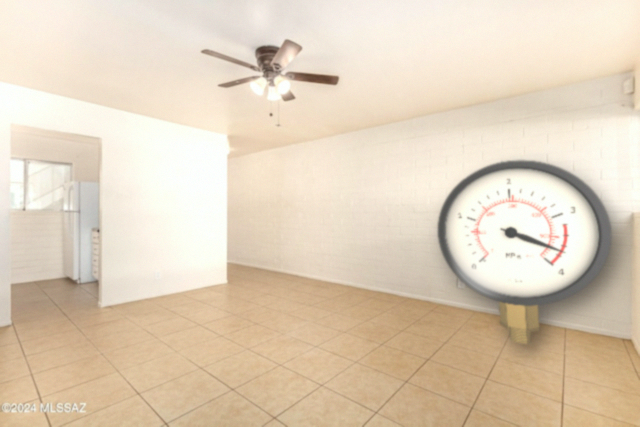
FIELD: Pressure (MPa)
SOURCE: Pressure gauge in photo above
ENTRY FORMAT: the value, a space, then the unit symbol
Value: 3.7 MPa
